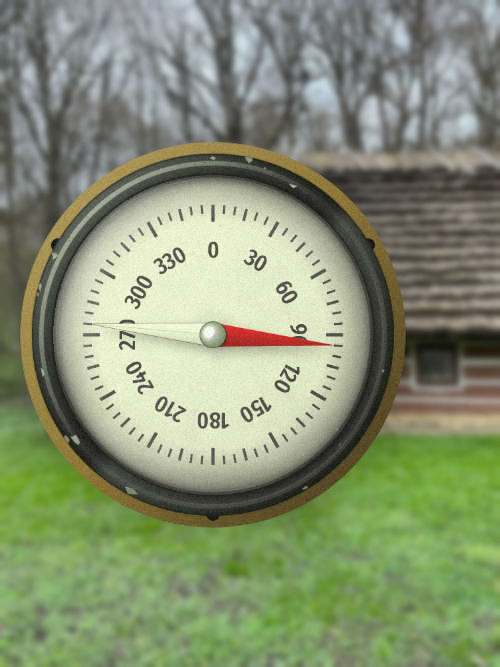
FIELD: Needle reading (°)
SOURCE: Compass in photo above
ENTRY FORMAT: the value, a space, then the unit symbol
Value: 95 °
